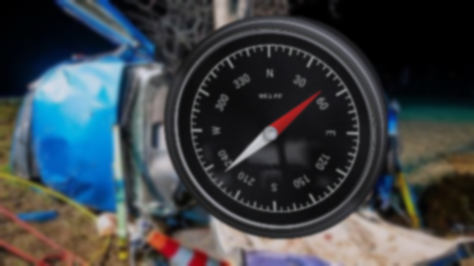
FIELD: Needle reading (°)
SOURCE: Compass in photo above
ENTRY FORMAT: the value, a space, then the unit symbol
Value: 50 °
